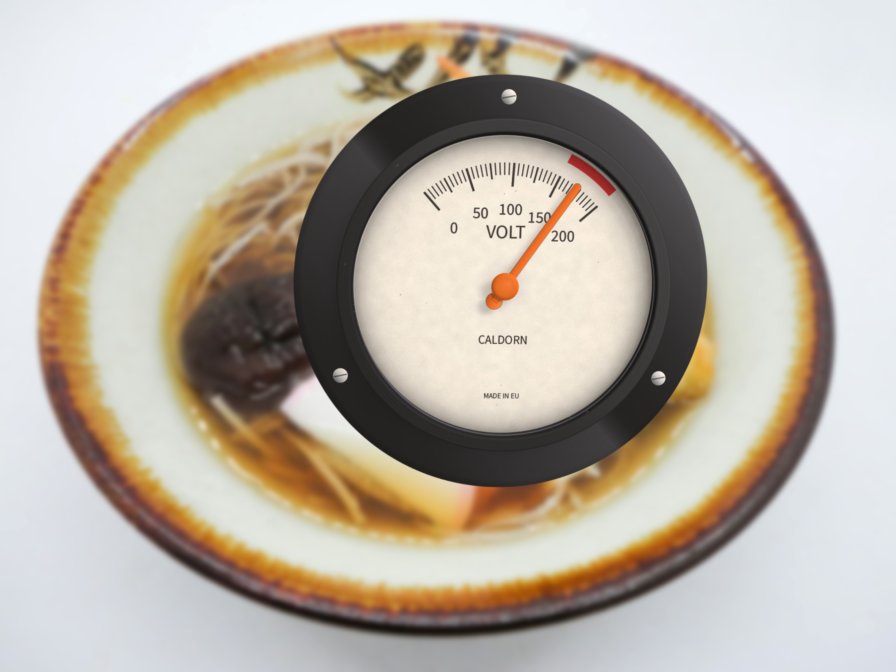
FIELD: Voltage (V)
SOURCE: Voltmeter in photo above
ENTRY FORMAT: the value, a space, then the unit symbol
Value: 170 V
